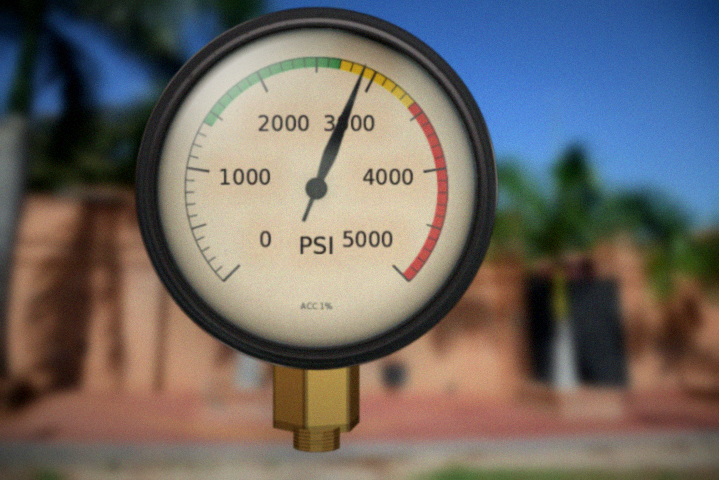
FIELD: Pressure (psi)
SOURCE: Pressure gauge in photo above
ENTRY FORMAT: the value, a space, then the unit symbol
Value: 2900 psi
